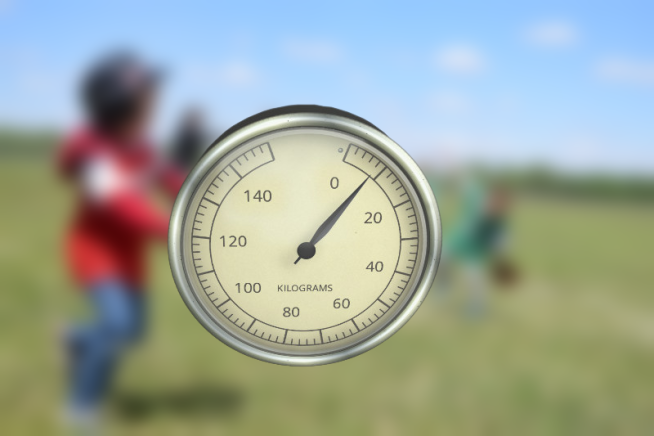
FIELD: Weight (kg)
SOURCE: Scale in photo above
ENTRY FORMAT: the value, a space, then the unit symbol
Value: 8 kg
